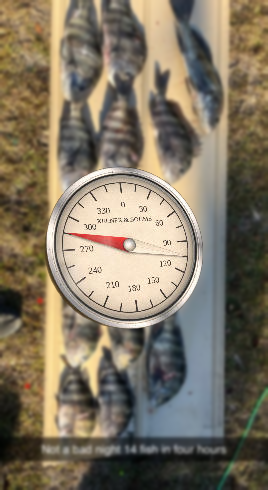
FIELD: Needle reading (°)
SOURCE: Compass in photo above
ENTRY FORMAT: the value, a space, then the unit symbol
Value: 285 °
